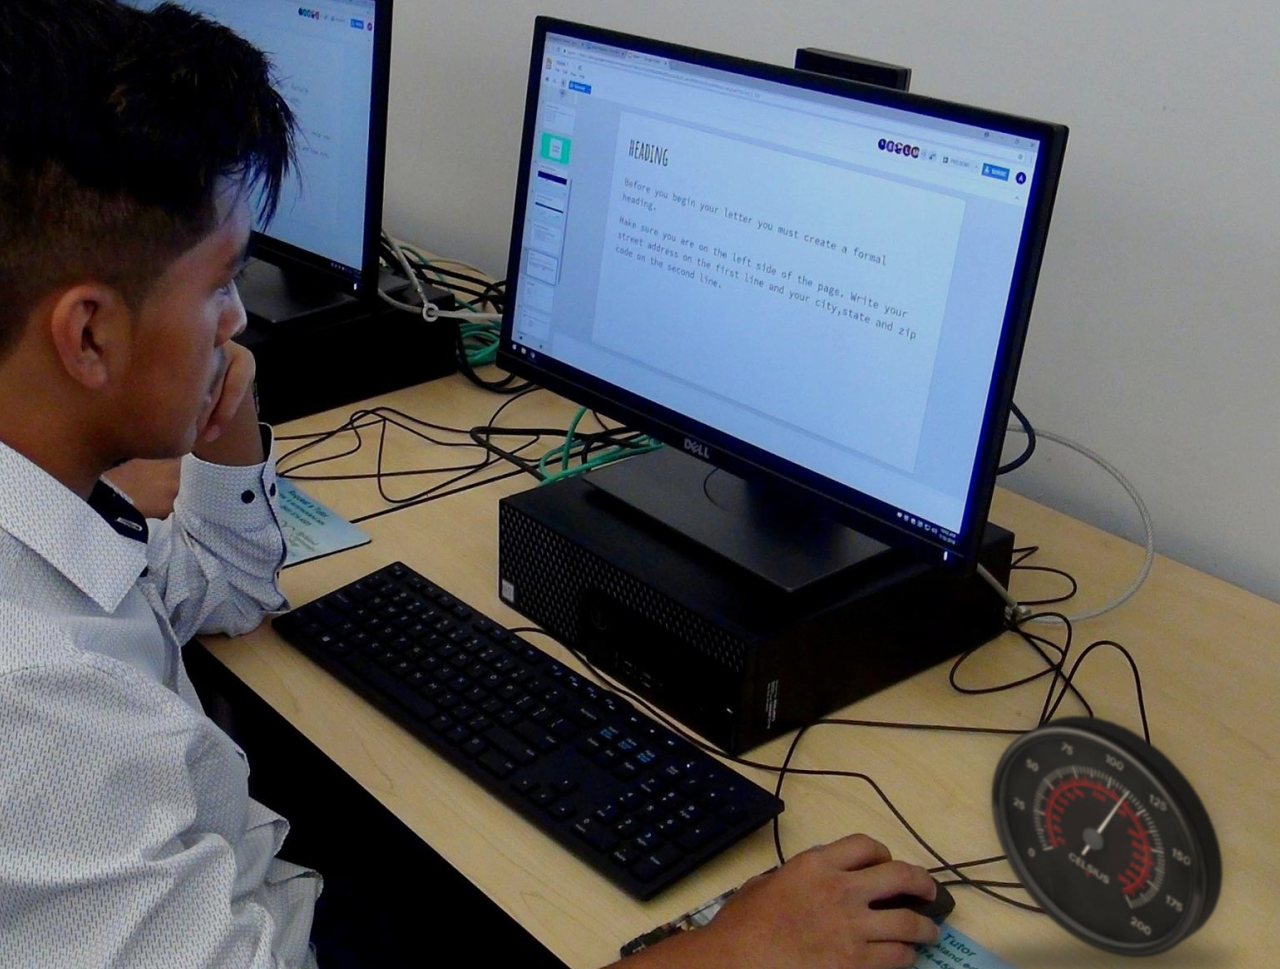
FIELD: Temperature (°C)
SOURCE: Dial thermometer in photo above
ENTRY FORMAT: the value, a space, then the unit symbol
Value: 112.5 °C
